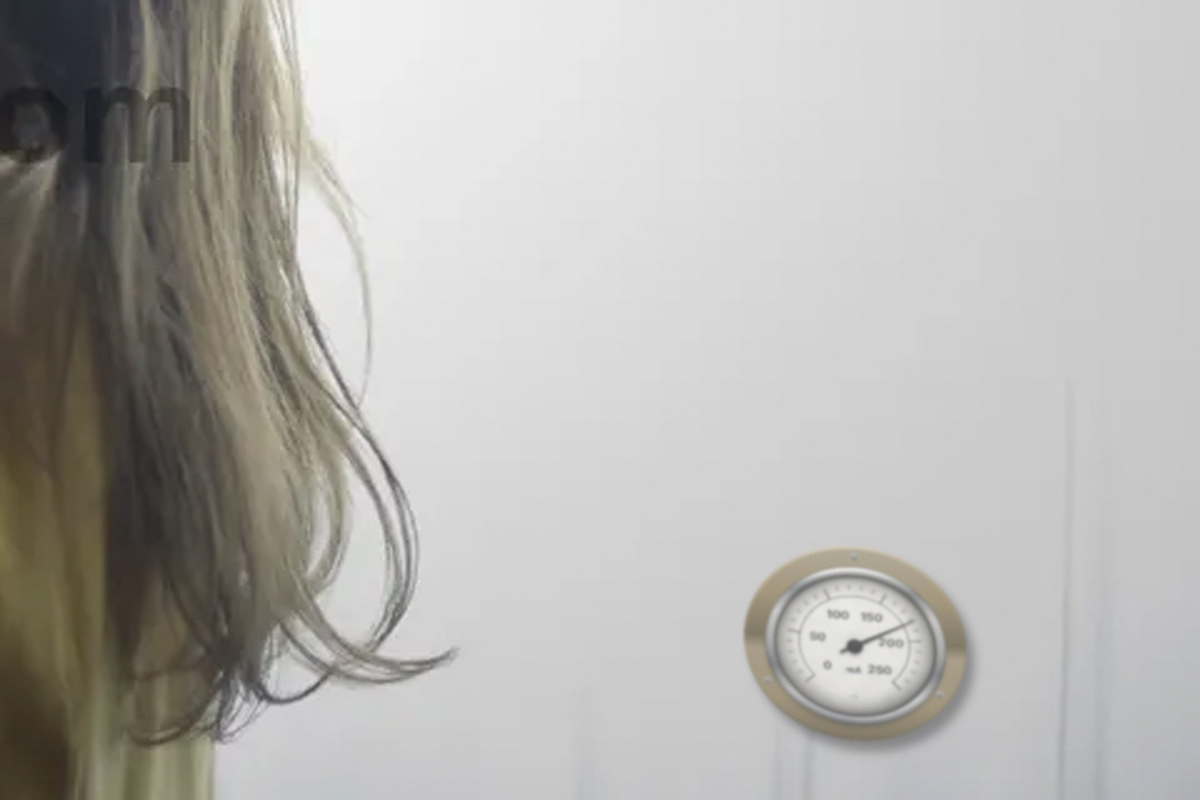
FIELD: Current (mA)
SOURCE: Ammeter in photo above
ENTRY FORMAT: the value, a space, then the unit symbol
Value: 180 mA
